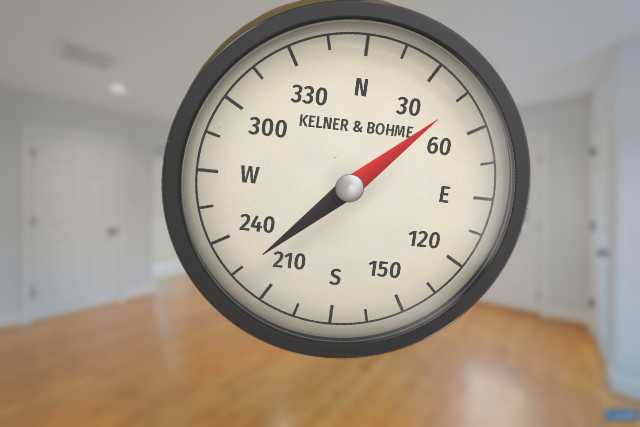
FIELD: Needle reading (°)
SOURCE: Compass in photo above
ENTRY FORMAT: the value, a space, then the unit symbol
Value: 45 °
